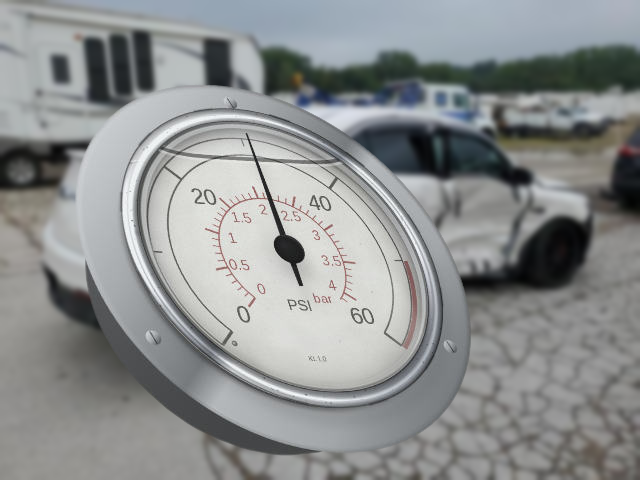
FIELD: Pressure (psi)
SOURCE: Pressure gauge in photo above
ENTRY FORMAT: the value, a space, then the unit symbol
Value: 30 psi
